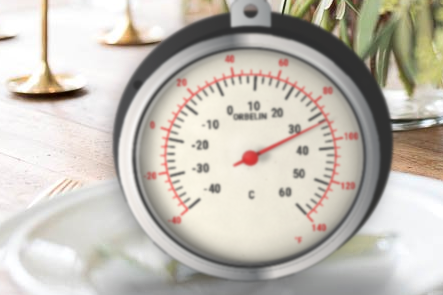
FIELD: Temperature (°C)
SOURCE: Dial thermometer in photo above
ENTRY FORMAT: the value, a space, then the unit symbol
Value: 32 °C
